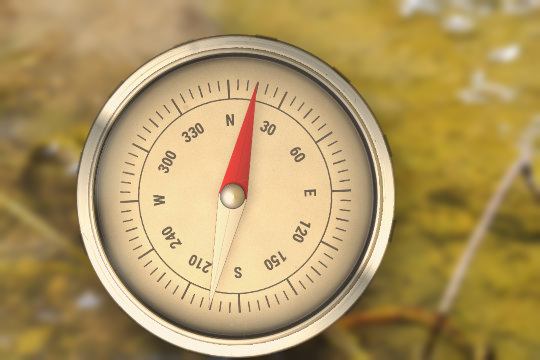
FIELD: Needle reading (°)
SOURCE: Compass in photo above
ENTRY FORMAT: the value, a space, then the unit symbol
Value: 15 °
